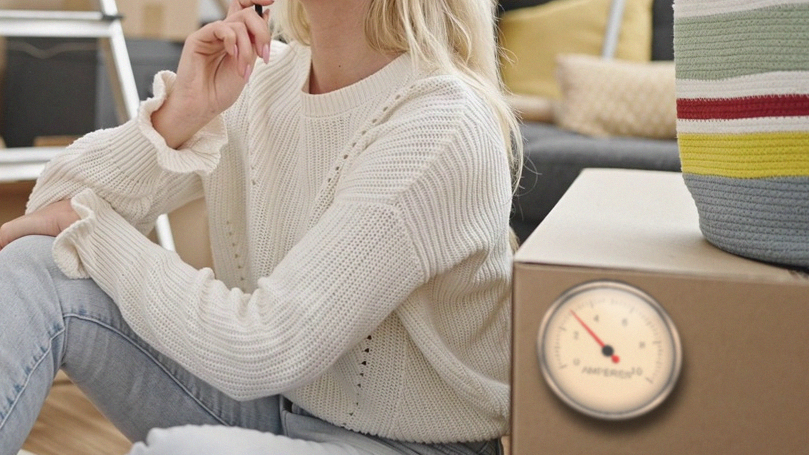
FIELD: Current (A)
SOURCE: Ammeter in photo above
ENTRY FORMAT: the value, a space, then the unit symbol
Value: 3 A
